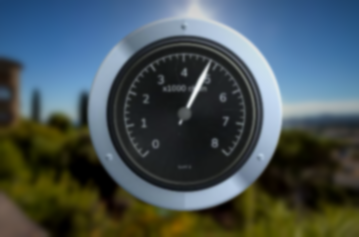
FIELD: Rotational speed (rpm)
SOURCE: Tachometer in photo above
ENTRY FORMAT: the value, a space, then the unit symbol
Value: 4800 rpm
